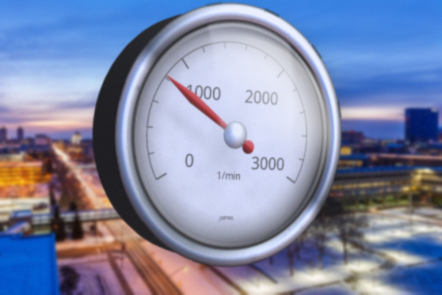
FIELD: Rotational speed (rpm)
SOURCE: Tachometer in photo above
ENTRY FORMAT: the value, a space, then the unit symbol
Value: 800 rpm
